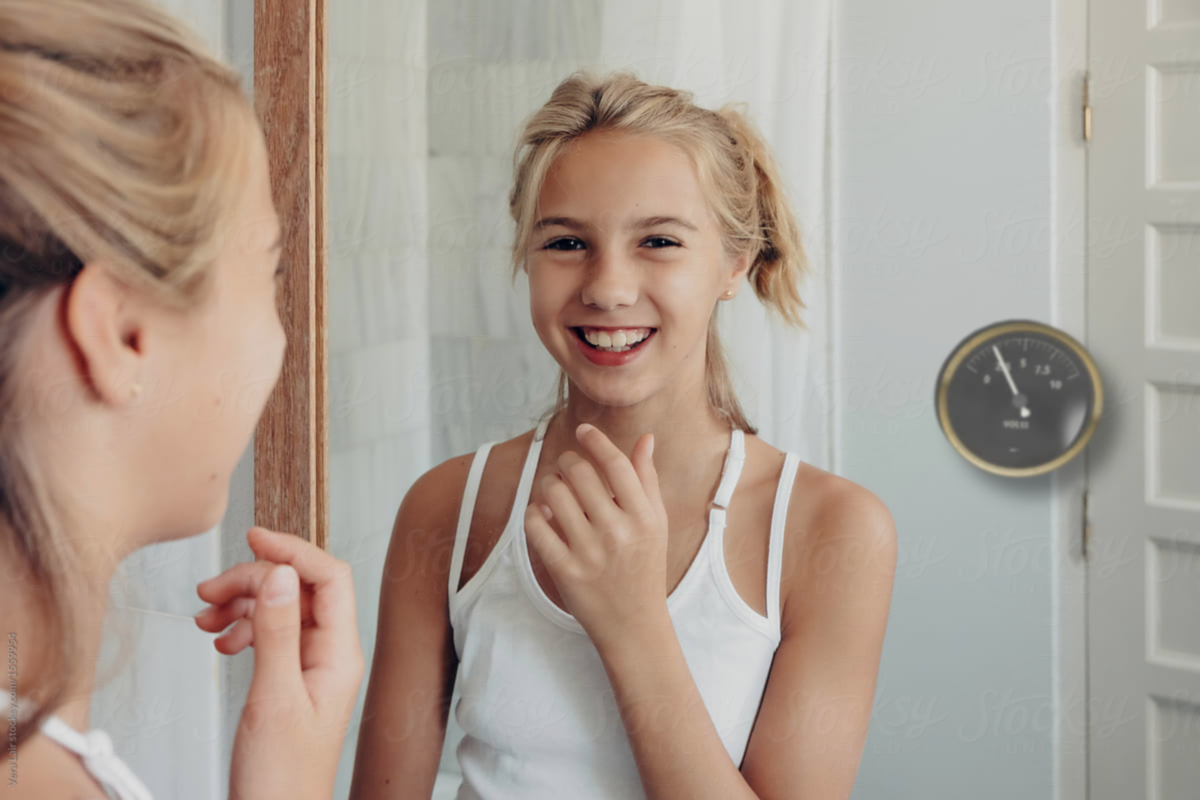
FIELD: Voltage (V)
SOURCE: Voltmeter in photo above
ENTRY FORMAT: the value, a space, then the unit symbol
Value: 2.5 V
